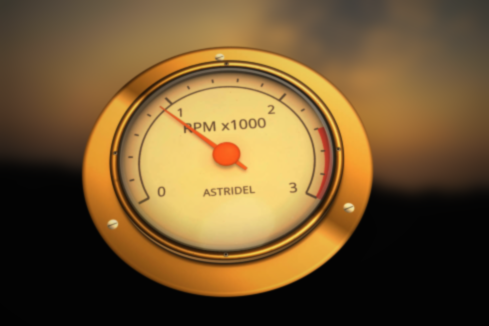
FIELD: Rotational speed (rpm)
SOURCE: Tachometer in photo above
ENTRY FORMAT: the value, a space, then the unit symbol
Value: 900 rpm
